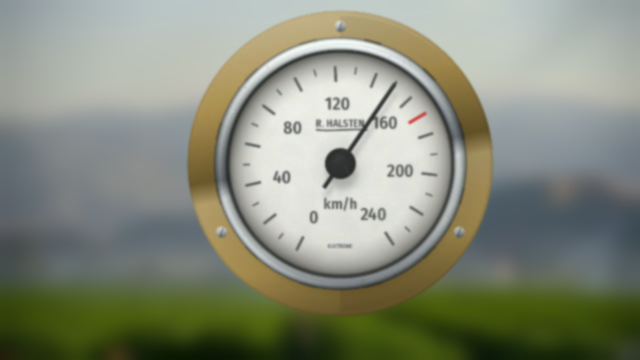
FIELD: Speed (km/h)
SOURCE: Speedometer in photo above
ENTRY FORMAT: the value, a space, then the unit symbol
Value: 150 km/h
